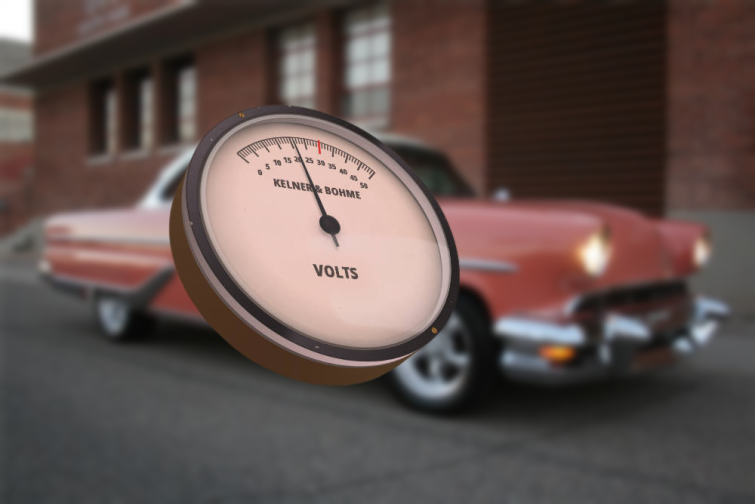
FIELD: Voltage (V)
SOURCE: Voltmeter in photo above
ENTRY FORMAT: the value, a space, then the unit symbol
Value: 20 V
